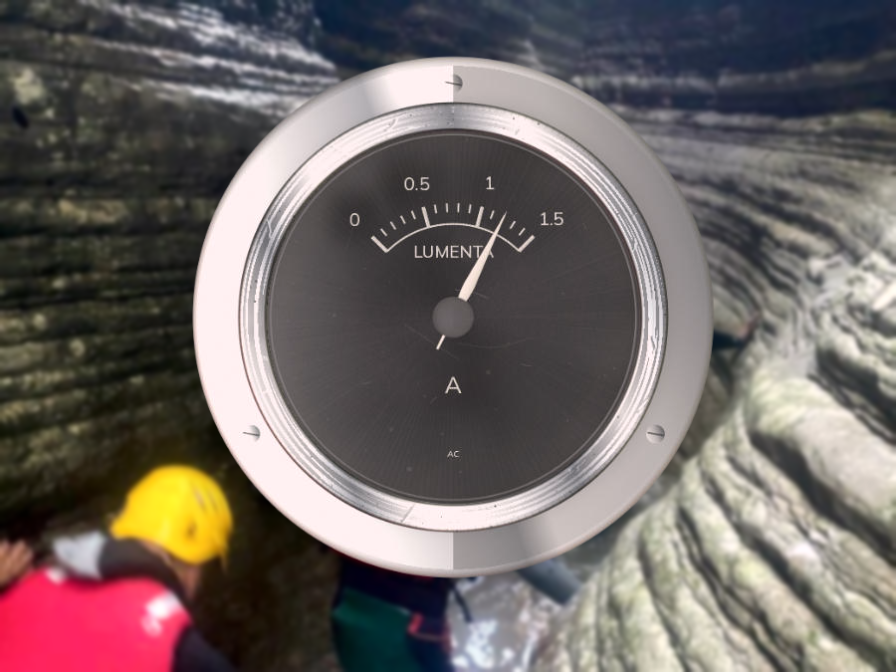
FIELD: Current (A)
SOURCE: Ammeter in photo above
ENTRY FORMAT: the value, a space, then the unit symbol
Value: 1.2 A
